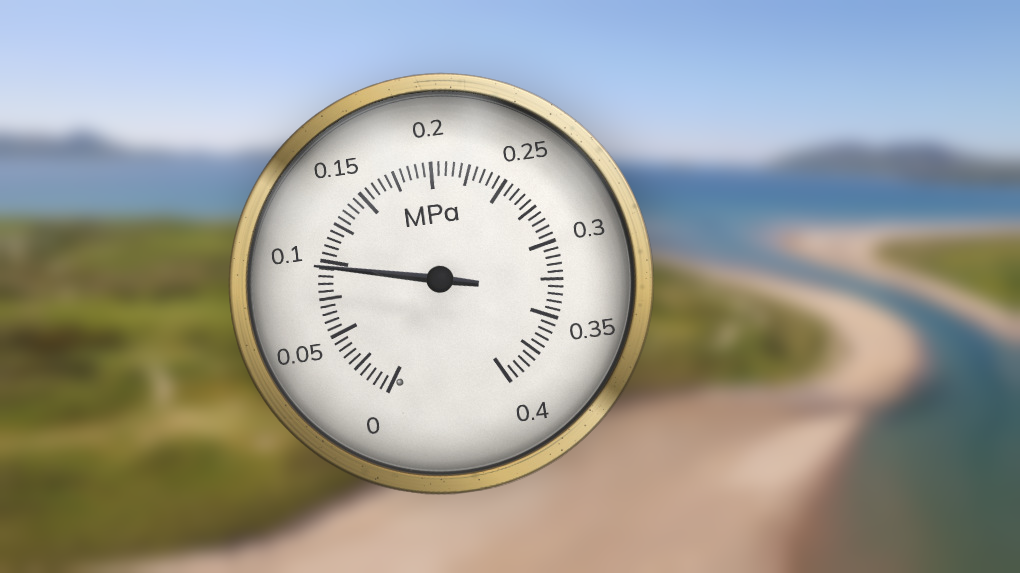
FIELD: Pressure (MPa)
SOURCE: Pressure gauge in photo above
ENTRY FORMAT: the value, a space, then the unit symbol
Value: 0.095 MPa
